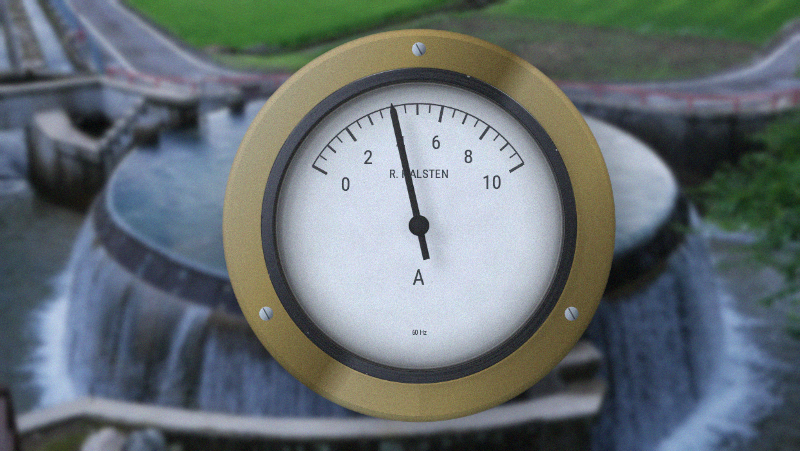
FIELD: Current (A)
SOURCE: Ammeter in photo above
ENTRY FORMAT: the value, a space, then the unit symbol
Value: 4 A
